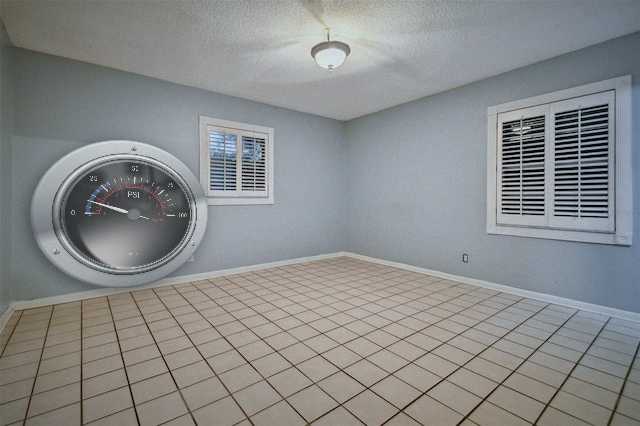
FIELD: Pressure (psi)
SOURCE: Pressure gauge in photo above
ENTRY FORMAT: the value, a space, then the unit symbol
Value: 10 psi
